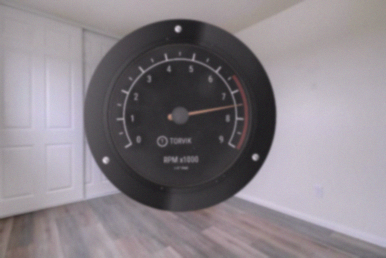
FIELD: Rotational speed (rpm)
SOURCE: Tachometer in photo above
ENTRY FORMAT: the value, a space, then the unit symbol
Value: 7500 rpm
